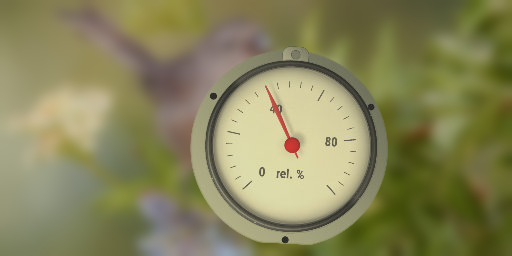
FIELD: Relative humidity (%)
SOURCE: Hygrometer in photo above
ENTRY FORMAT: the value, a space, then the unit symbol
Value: 40 %
